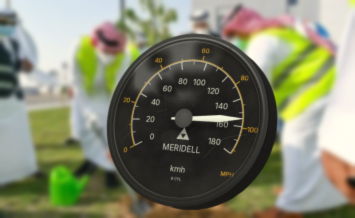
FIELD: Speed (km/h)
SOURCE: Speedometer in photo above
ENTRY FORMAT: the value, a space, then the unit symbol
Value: 155 km/h
